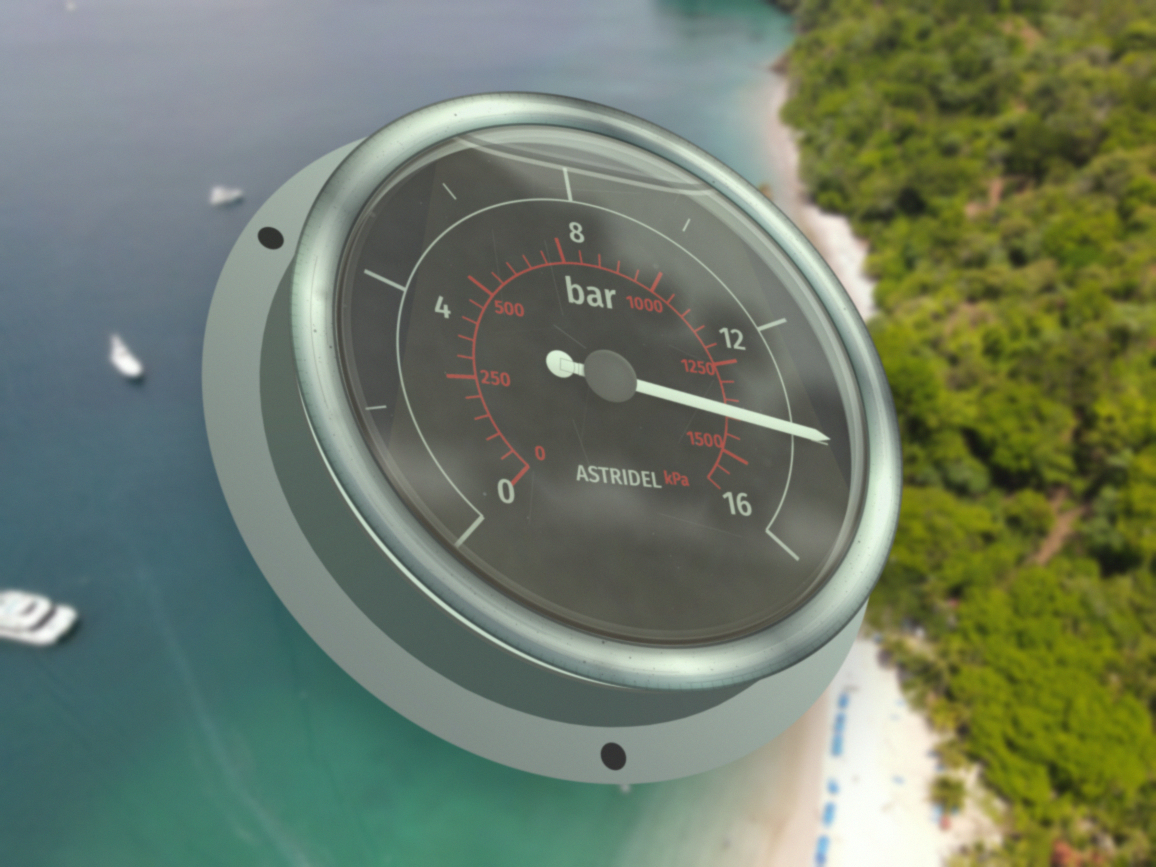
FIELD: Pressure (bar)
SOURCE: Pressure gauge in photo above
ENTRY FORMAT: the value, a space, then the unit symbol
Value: 14 bar
